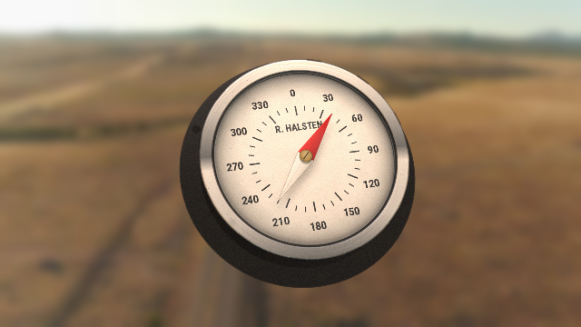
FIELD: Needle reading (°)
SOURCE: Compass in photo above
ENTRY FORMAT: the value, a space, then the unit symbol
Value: 40 °
